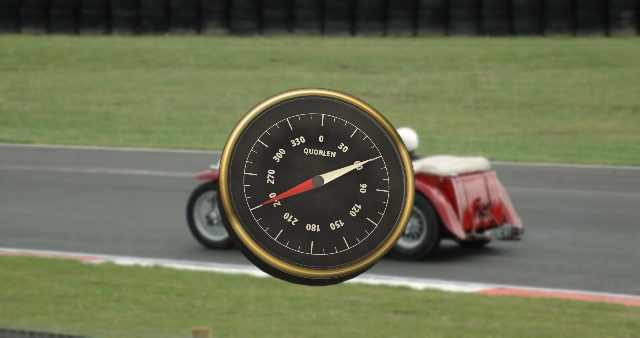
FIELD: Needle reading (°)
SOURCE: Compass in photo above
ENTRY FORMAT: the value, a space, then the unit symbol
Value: 240 °
